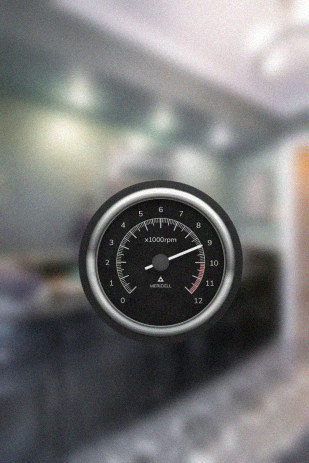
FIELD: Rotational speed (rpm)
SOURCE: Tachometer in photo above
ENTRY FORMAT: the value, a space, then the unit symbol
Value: 9000 rpm
